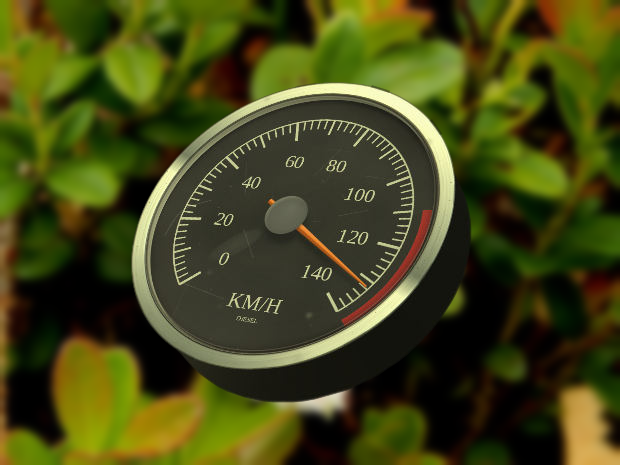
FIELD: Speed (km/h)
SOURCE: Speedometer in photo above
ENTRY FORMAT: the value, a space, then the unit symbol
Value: 132 km/h
